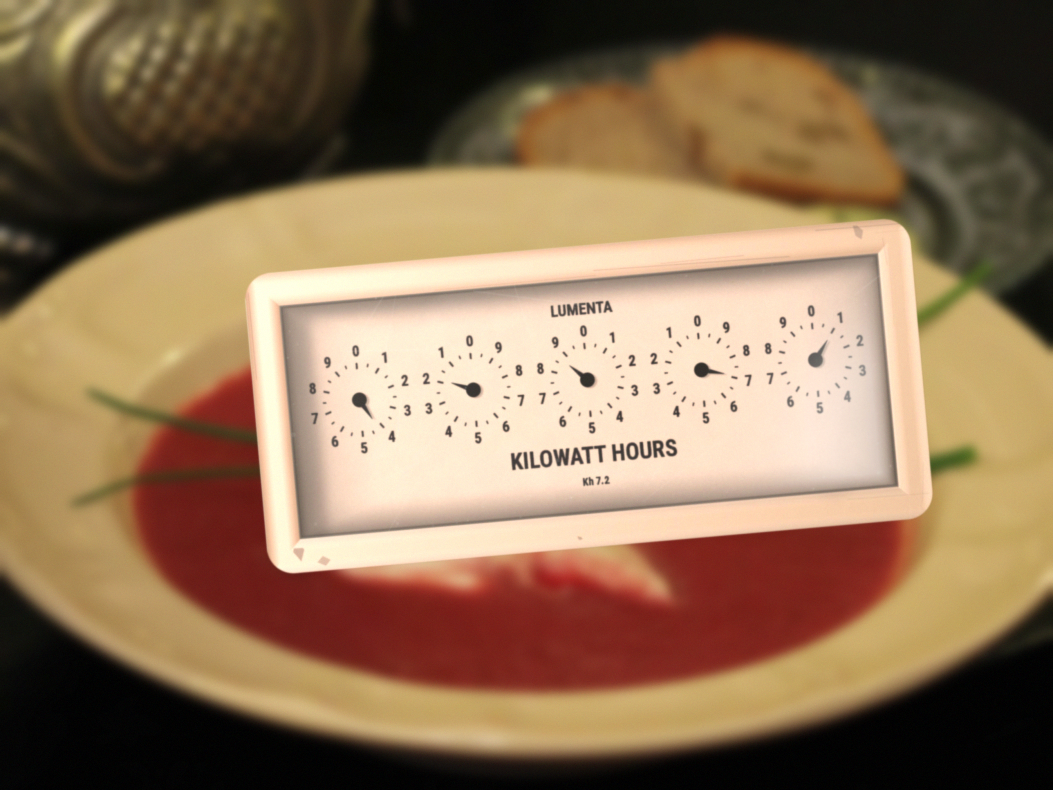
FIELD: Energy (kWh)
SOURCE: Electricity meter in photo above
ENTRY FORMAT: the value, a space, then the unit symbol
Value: 41871 kWh
